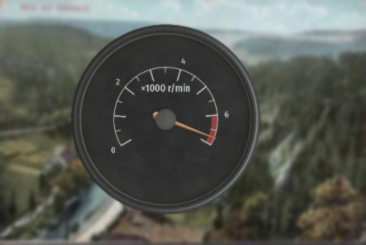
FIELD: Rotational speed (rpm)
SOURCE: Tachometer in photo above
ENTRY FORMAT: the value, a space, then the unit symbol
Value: 6750 rpm
